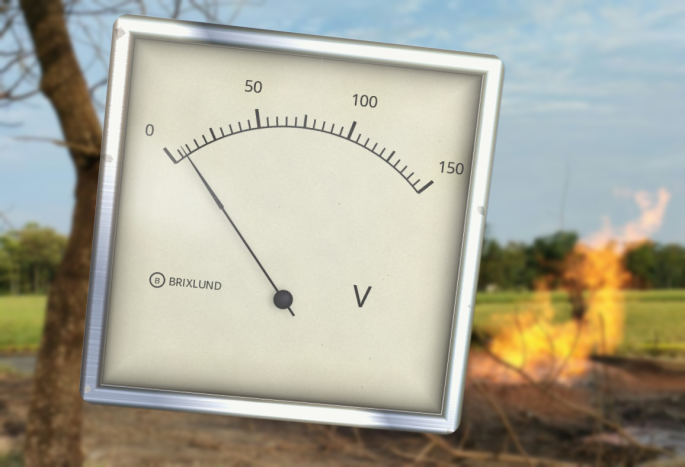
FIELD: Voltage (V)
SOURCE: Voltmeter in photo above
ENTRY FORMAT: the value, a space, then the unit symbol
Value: 7.5 V
